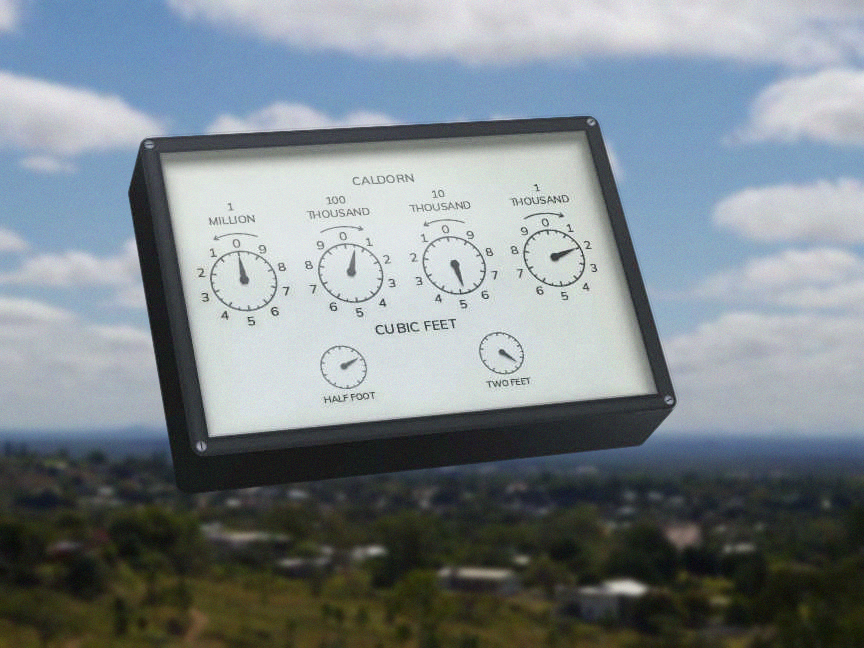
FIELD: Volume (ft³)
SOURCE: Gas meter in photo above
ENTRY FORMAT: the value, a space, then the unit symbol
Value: 5200 ft³
